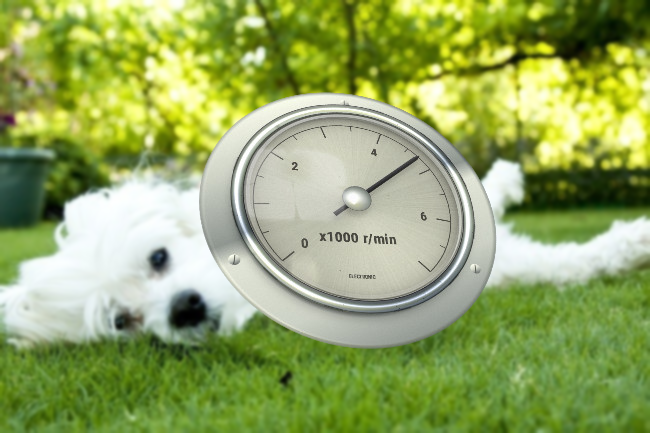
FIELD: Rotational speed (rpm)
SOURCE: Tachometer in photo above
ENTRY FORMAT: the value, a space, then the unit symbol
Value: 4750 rpm
